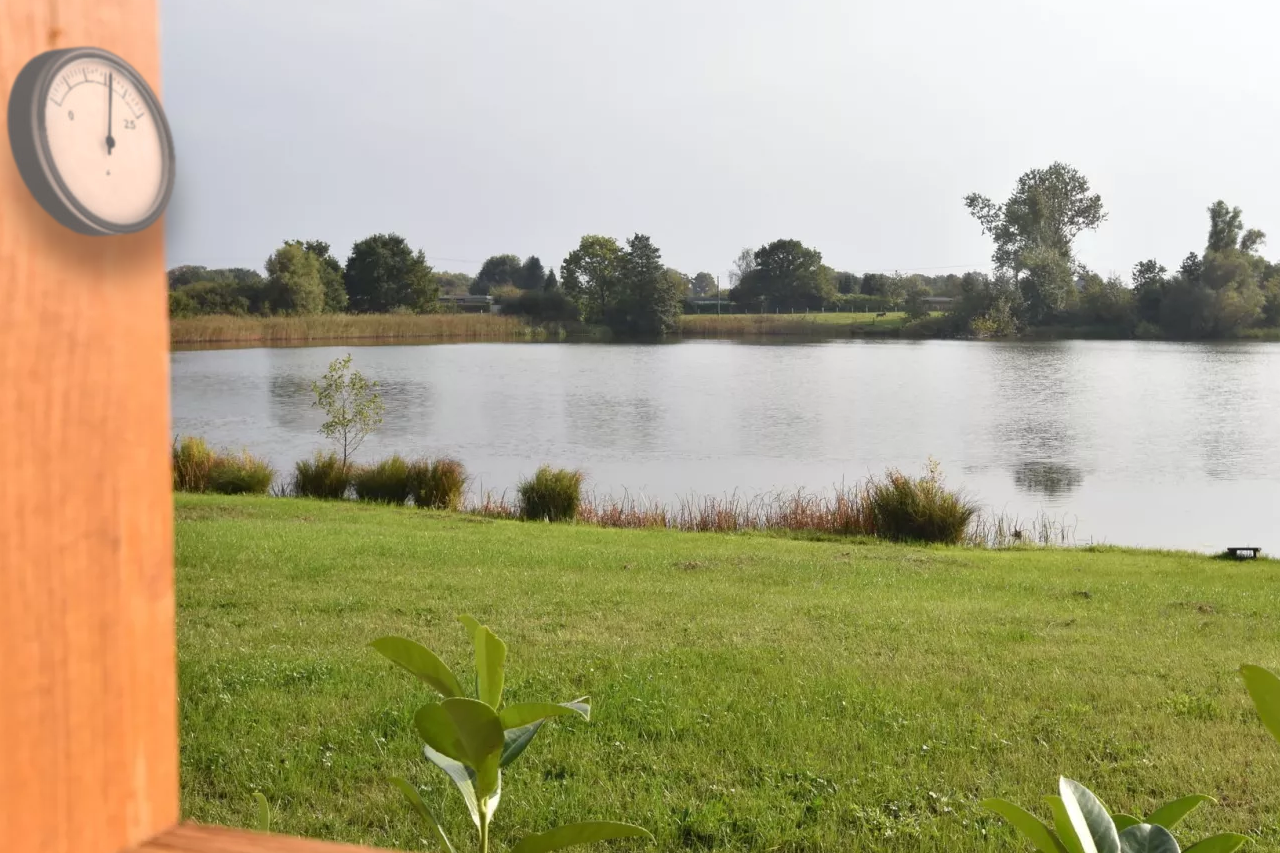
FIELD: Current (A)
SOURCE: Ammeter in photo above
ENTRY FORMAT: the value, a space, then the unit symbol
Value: 1.5 A
